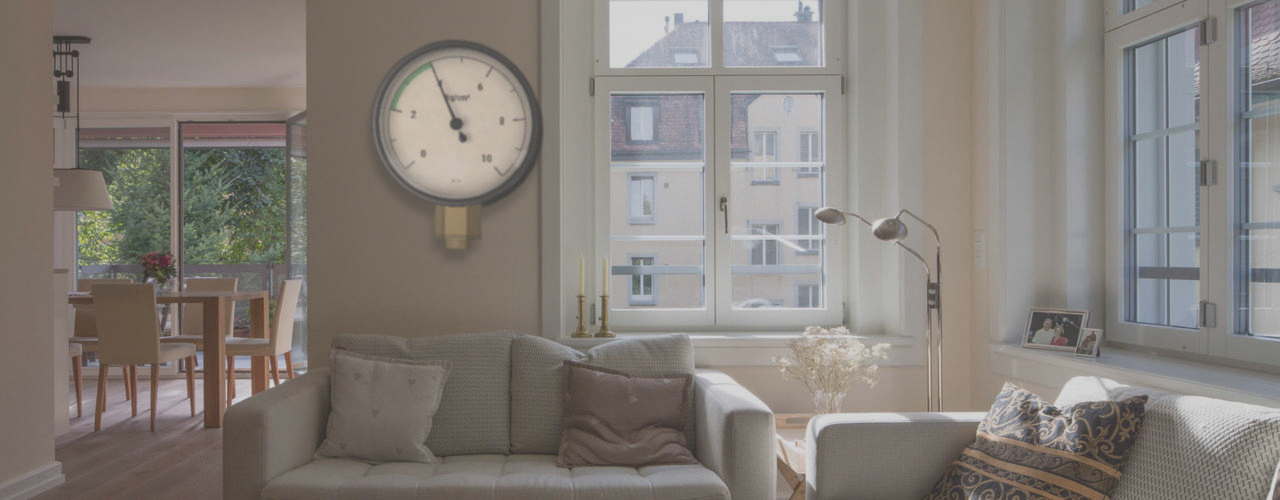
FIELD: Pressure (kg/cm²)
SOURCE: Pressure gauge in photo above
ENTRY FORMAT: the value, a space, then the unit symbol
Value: 4 kg/cm²
